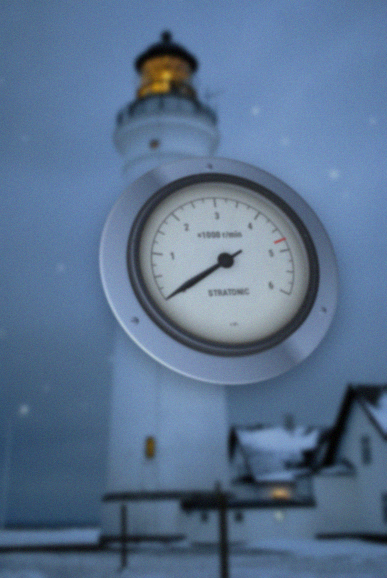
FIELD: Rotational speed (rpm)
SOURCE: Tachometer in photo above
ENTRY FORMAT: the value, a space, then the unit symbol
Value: 0 rpm
